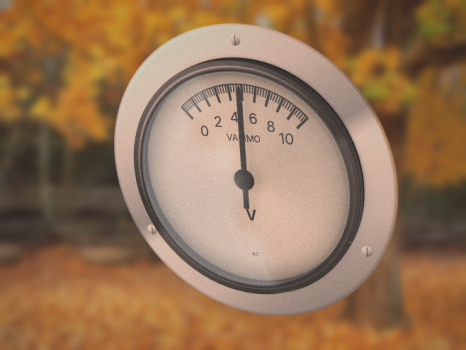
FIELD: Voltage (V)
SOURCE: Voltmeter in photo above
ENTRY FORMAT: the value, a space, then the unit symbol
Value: 5 V
